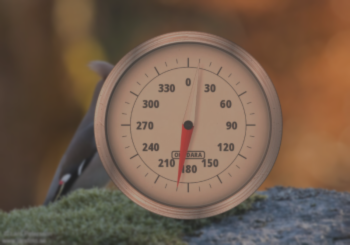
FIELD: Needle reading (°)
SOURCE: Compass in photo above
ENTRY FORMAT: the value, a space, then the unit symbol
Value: 190 °
